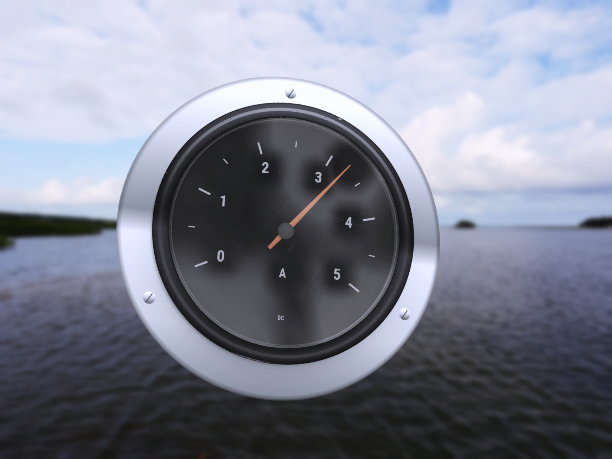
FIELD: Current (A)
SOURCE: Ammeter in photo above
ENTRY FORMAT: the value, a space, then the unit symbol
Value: 3.25 A
